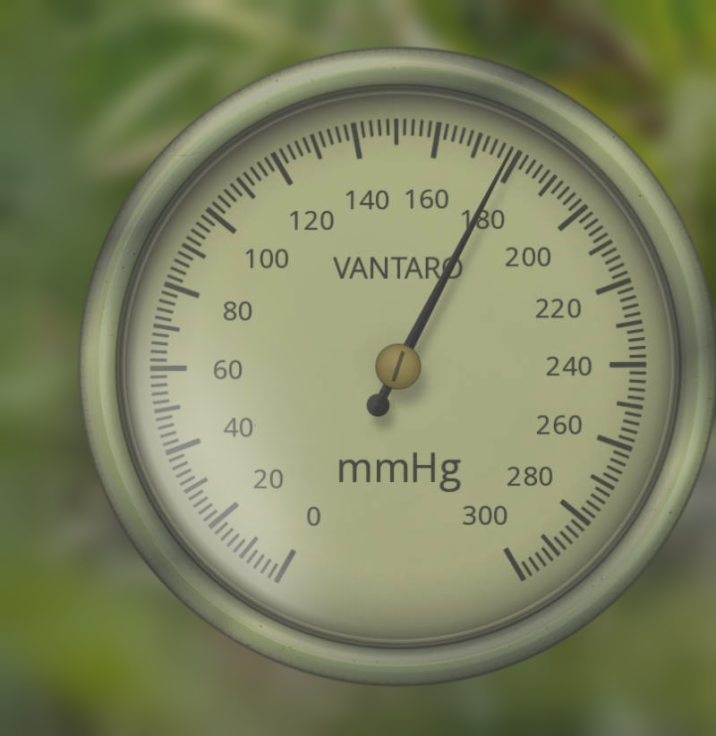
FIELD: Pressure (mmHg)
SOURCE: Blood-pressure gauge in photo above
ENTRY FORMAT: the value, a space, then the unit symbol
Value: 178 mmHg
